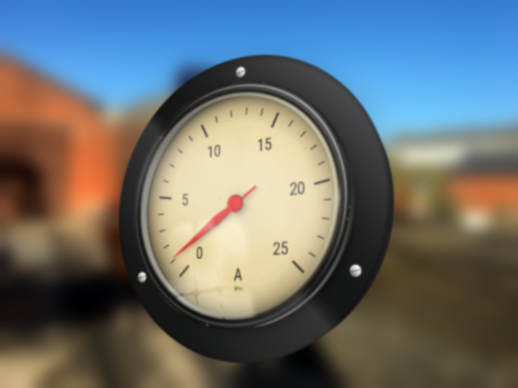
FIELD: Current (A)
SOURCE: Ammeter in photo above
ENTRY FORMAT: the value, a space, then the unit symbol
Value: 1 A
